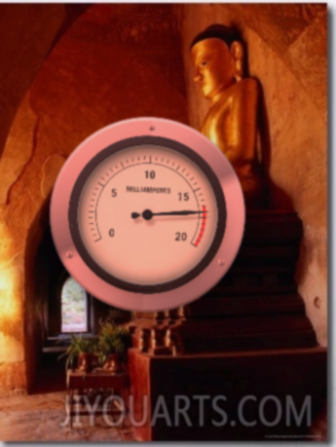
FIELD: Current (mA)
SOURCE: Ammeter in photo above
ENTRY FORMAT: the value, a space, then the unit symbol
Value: 17 mA
